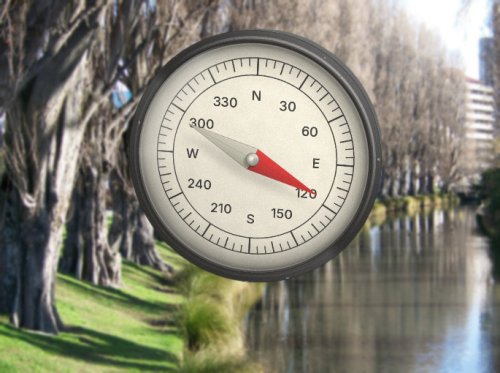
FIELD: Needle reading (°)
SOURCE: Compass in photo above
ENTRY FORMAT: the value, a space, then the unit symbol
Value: 115 °
